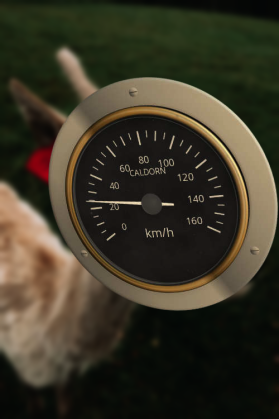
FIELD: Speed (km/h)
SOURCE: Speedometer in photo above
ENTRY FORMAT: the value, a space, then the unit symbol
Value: 25 km/h
